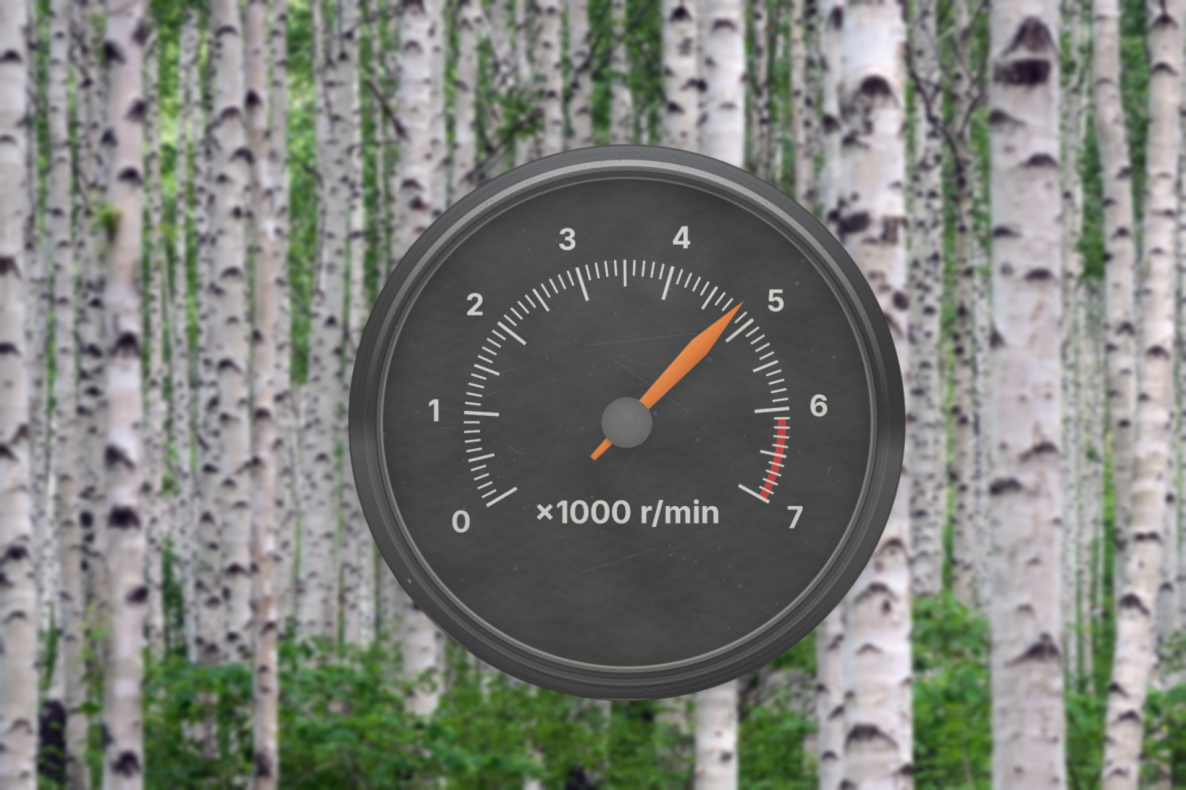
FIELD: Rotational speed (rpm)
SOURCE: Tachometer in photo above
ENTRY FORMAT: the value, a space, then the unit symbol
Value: 4800 rpm
